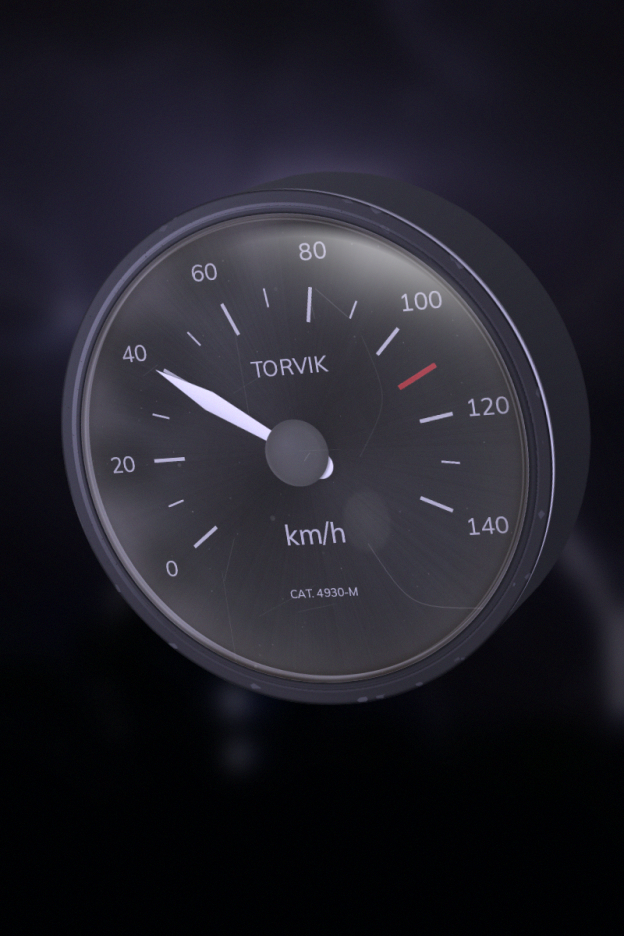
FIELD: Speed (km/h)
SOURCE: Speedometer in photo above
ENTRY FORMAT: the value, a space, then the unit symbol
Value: 40 km/h
